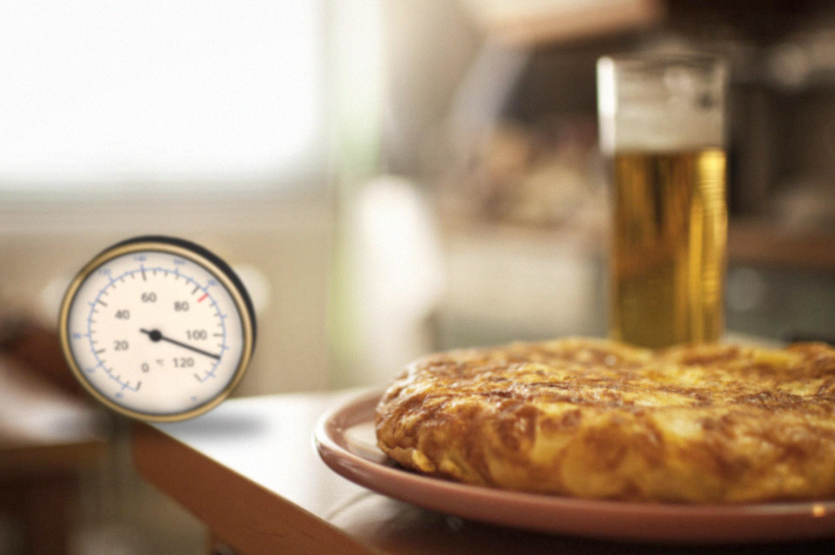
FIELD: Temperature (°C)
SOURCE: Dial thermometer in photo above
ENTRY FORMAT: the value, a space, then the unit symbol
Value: 108 °C
